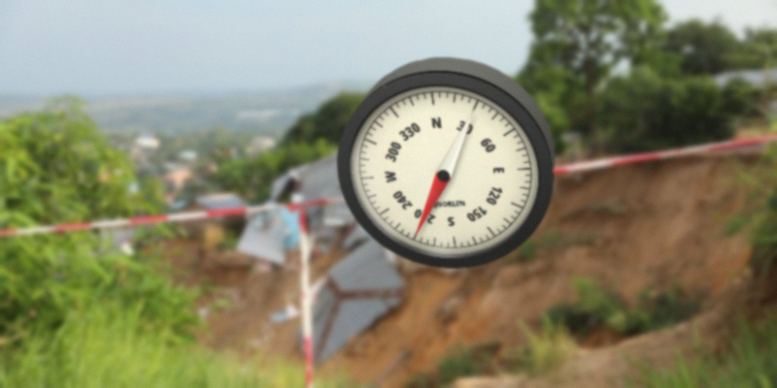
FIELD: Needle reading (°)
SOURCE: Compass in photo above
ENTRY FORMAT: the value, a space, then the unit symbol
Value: 210 °
